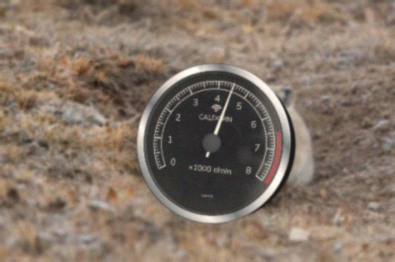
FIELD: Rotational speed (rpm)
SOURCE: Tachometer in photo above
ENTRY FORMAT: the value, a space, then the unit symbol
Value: 4500 rpm
